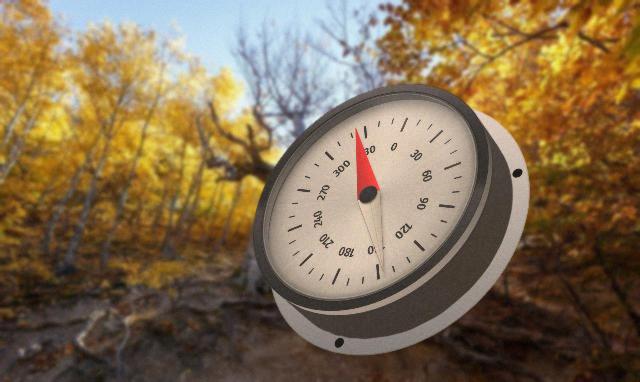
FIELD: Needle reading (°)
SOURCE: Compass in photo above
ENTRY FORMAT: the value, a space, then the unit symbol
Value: 325 °
